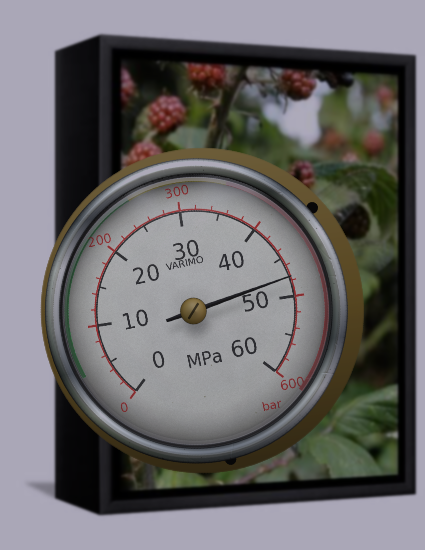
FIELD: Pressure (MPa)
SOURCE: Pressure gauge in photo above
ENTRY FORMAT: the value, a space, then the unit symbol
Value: 47.5 MPa
